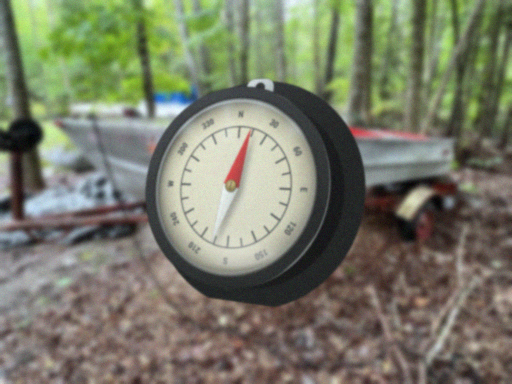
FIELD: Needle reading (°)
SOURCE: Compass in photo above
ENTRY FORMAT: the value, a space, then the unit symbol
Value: 15 °
